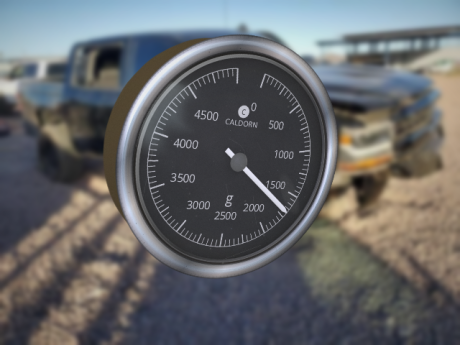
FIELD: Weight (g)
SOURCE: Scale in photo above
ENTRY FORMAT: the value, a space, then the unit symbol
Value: 1700 g
